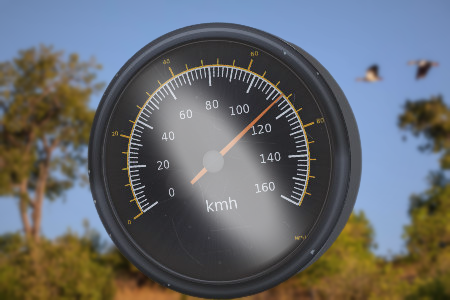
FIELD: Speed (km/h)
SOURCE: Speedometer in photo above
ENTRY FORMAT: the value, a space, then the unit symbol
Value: 114 km/h
